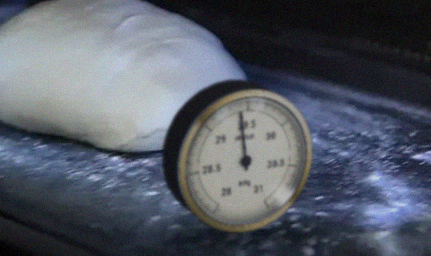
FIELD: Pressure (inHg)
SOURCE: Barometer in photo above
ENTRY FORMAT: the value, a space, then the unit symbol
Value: 29.4 inHg
